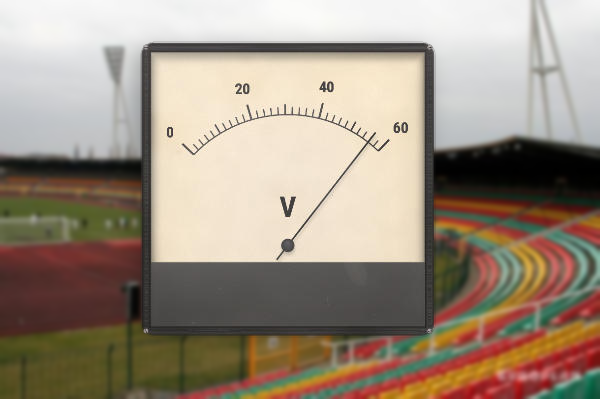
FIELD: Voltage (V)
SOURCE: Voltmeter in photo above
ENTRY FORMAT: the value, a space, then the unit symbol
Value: 56 V
